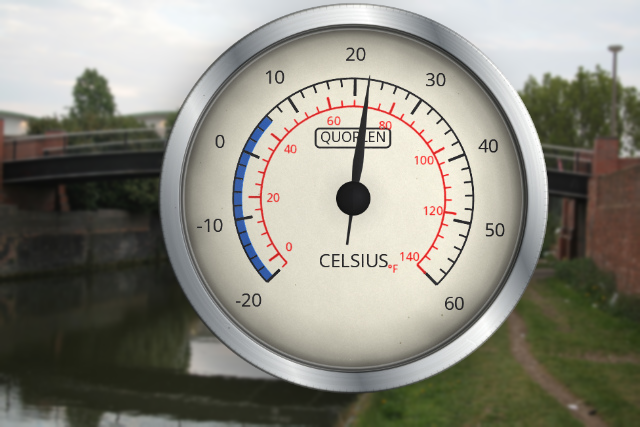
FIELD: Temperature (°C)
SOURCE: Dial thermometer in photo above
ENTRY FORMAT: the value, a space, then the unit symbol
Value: 22 °C
